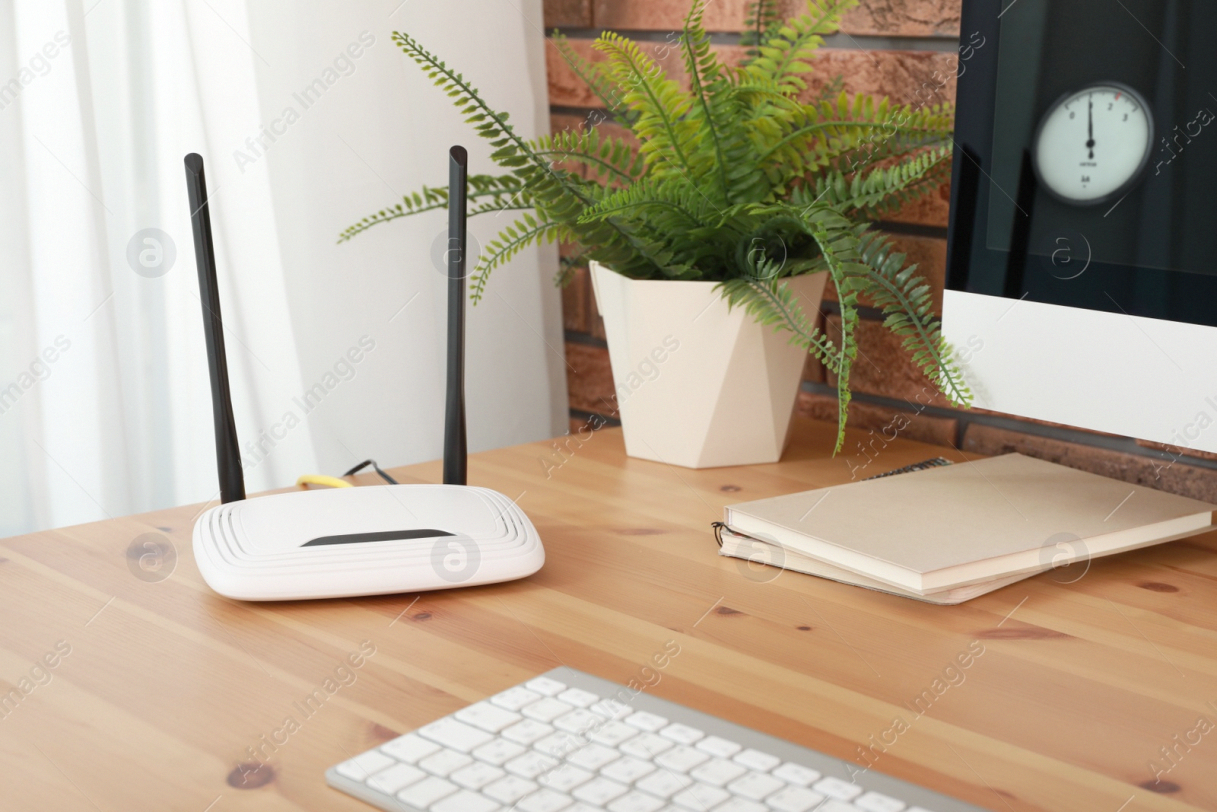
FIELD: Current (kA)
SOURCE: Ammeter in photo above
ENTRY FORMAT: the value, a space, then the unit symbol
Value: 1 kA
